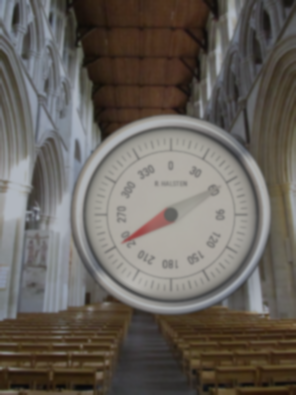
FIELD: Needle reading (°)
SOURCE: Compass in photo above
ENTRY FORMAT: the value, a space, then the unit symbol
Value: 240 °
